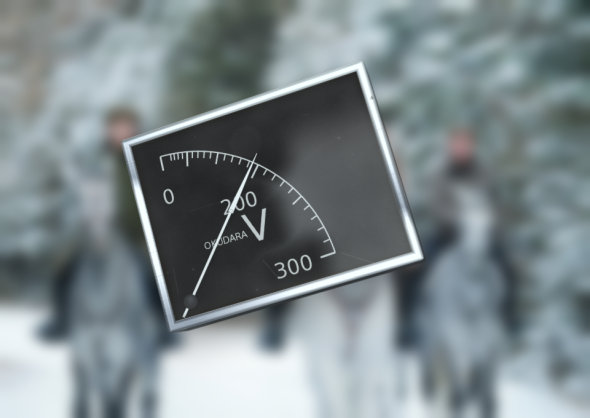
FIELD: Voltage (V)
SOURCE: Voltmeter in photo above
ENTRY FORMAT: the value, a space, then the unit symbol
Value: 195 V
